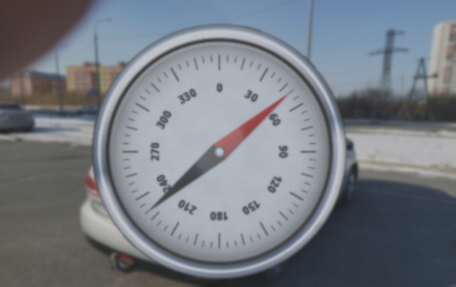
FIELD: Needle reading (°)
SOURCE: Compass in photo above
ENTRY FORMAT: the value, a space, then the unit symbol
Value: 50 °
